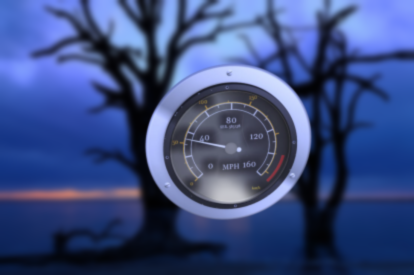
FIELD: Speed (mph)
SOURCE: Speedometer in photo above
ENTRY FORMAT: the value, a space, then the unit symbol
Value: 35 mph
